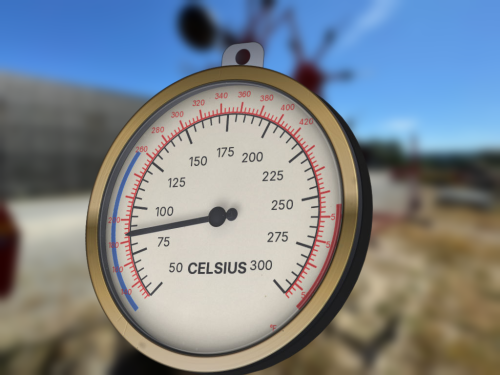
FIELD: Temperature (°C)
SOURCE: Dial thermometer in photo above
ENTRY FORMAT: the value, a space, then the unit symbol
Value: 85 °C
